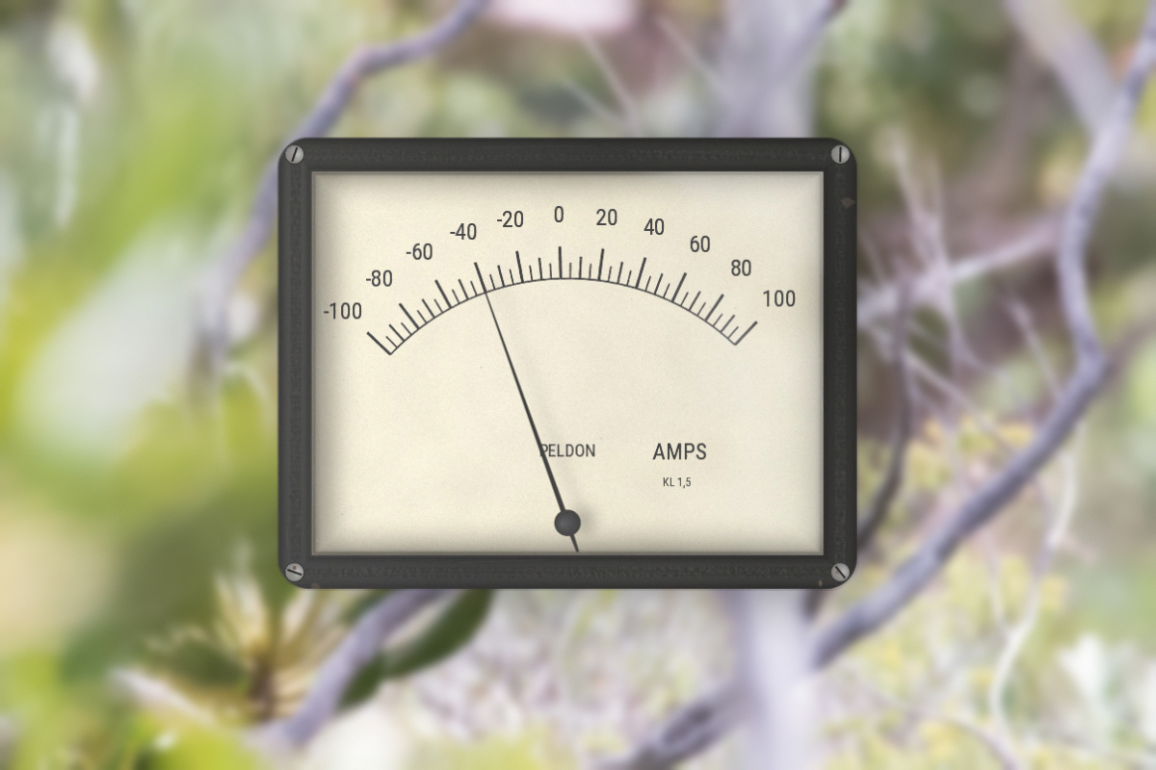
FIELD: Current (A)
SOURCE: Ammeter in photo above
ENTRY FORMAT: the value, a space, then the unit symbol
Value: -40 A
